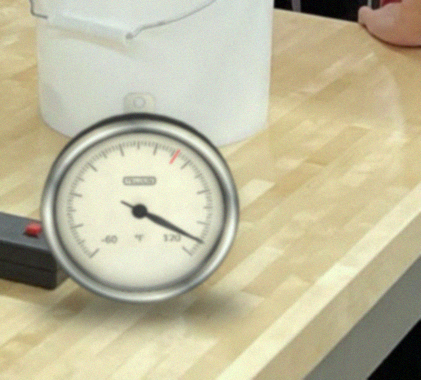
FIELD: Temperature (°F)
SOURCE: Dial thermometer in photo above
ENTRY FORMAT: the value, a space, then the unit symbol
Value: 110 °F
